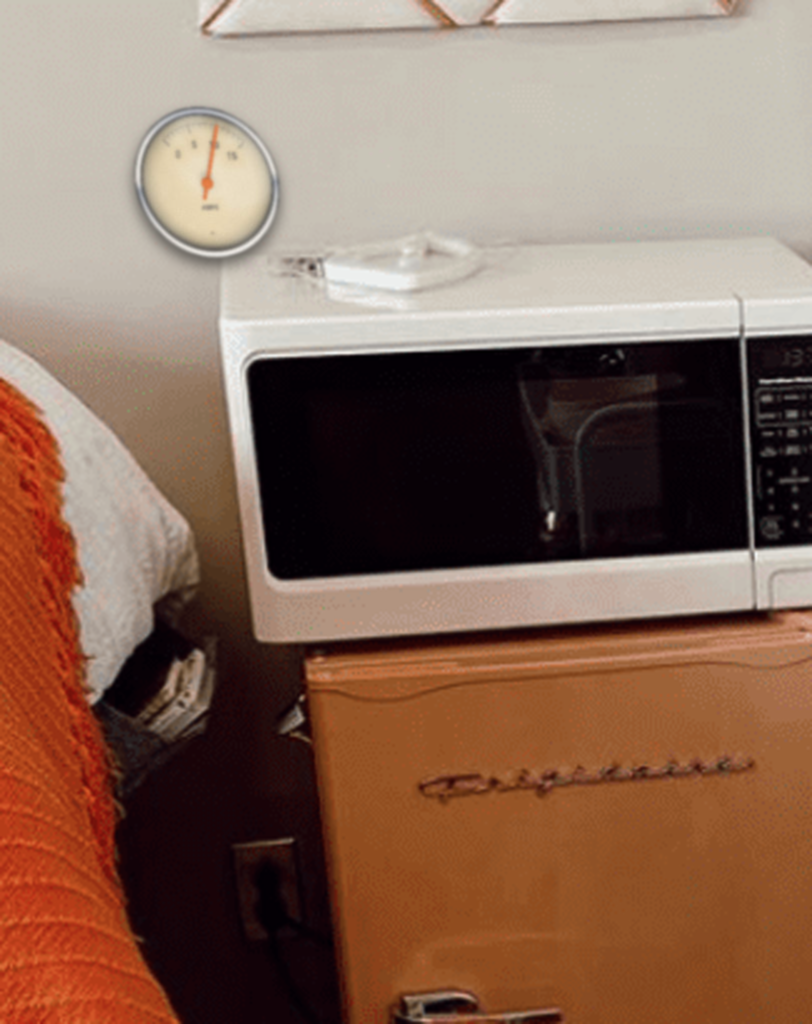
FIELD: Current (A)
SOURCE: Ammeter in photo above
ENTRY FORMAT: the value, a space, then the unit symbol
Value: 10 A
